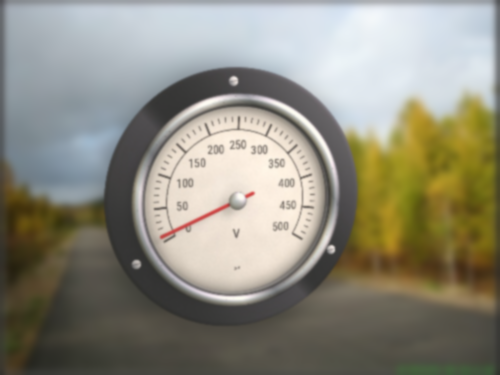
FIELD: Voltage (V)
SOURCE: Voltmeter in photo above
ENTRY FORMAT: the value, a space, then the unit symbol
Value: 10 V
